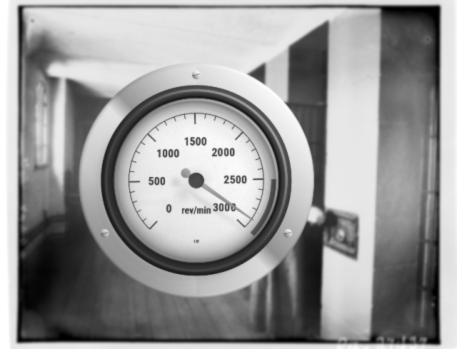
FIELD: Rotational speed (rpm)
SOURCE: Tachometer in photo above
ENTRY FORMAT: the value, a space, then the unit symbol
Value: 2900 rpm
